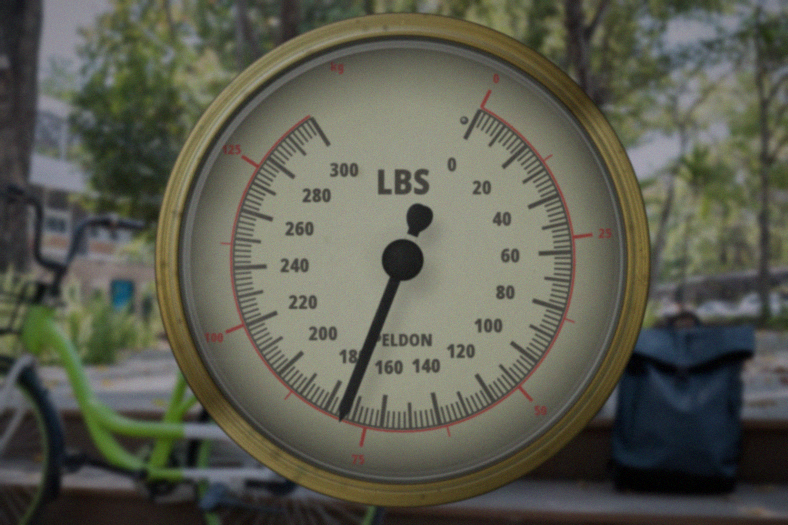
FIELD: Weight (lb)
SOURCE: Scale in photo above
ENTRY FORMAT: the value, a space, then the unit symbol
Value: 174 lb
